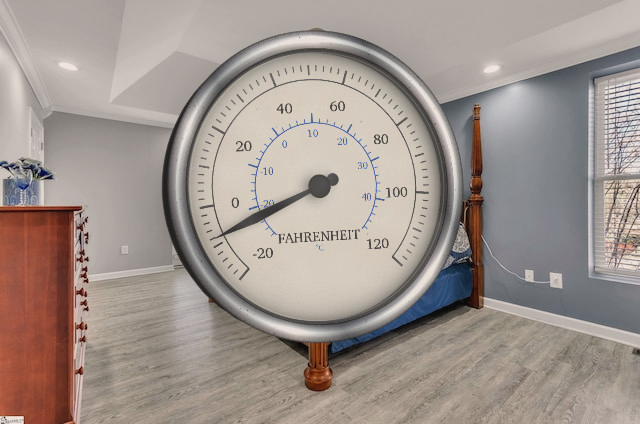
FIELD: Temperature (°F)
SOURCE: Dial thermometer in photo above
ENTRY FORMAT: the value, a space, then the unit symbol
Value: -8 °F
